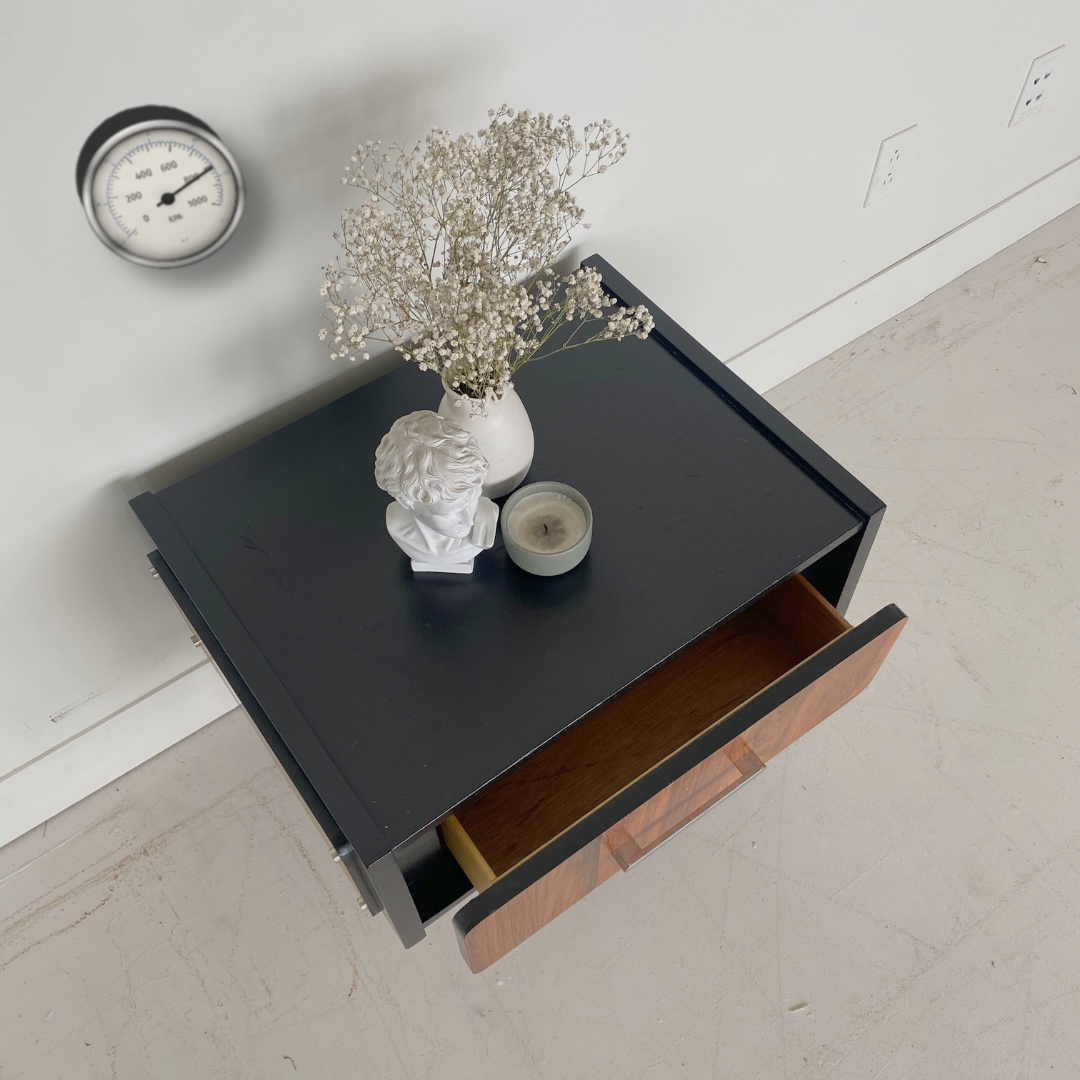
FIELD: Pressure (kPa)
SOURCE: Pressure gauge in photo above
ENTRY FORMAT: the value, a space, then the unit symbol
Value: 800 kPa
